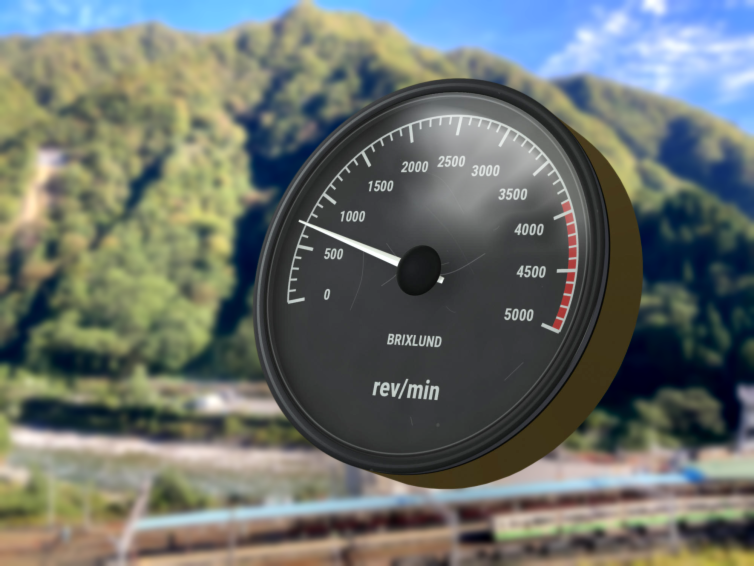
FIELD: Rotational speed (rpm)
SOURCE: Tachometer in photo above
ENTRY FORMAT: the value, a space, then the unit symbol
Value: 700 rpm
